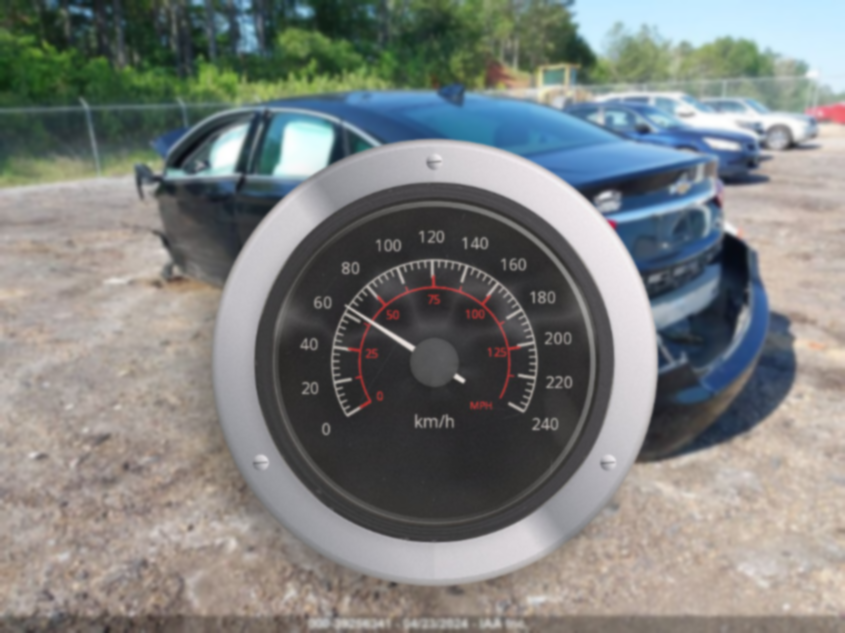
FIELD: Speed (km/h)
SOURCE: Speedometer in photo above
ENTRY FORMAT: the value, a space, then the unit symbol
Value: 64 km/h
